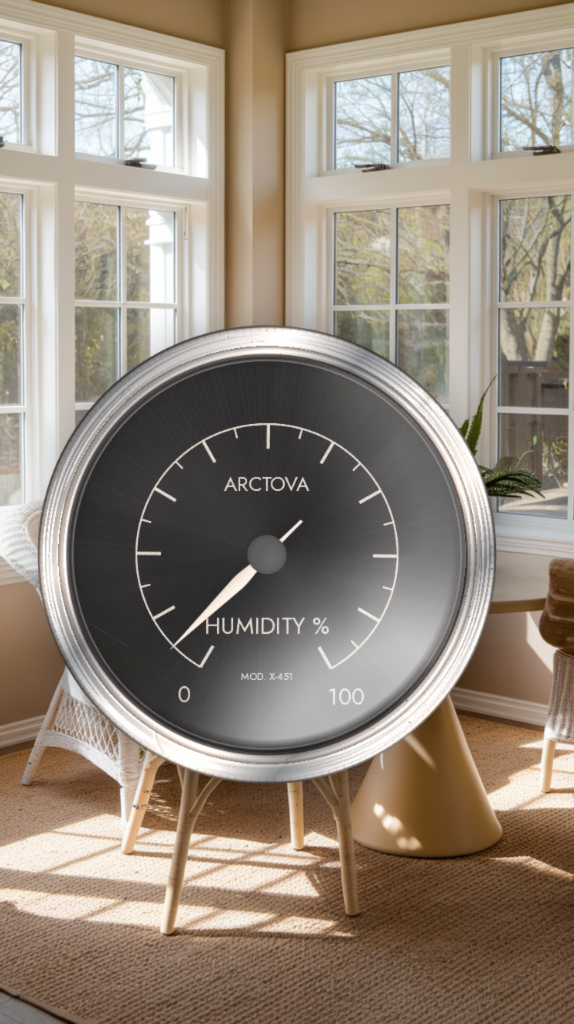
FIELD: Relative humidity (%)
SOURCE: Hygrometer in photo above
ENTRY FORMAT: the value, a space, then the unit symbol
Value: 5 %
